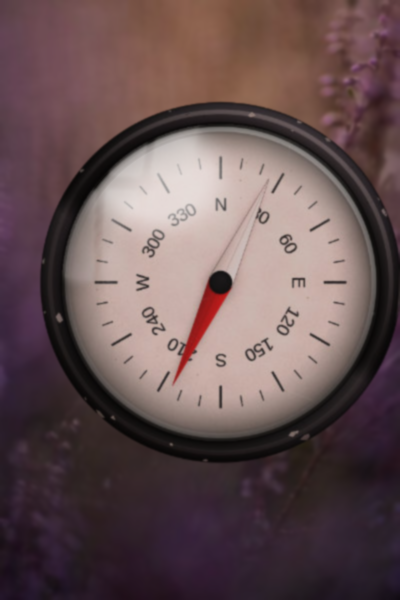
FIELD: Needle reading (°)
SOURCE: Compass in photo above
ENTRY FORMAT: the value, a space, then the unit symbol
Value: 205 °
